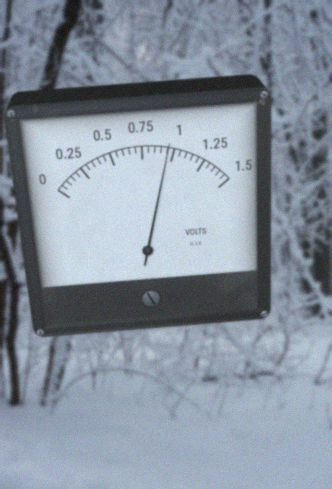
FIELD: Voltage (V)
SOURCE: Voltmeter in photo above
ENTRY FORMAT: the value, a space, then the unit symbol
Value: 0.95 V
